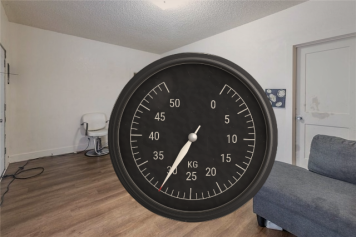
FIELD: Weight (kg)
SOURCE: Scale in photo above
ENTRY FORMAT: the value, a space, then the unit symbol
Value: 30 kg
